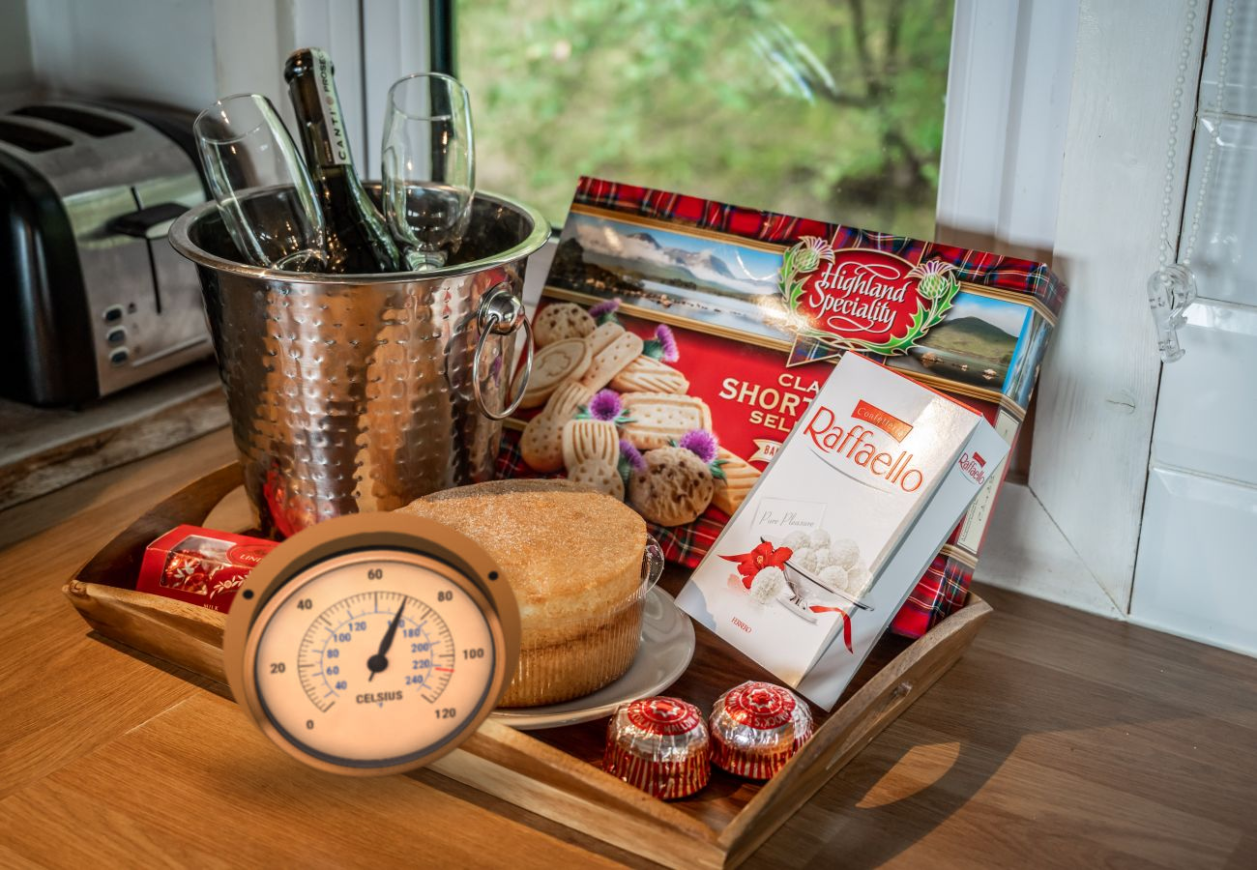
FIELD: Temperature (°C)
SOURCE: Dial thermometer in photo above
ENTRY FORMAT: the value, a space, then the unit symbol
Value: 70 °C
